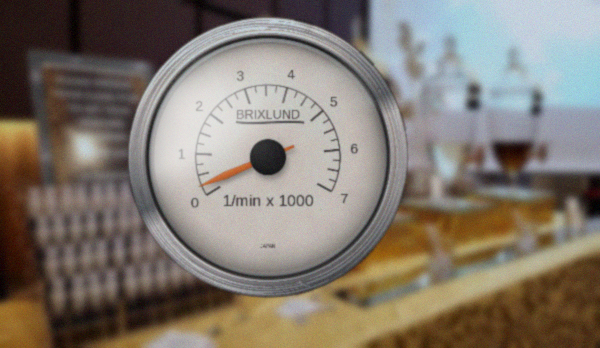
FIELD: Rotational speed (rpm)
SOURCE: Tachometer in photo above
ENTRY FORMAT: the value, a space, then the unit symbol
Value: 250 rpm
